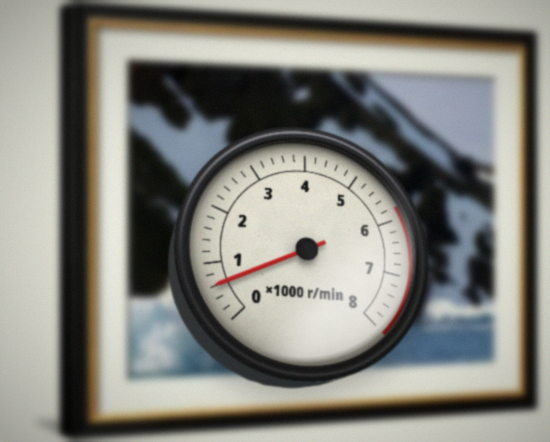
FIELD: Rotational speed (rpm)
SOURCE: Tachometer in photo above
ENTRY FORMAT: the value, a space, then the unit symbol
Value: 600 rpm
